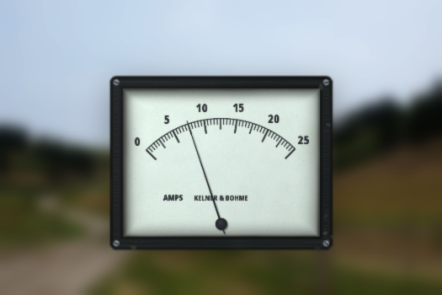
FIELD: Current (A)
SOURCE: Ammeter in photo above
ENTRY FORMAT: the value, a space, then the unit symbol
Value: 7.5 A
